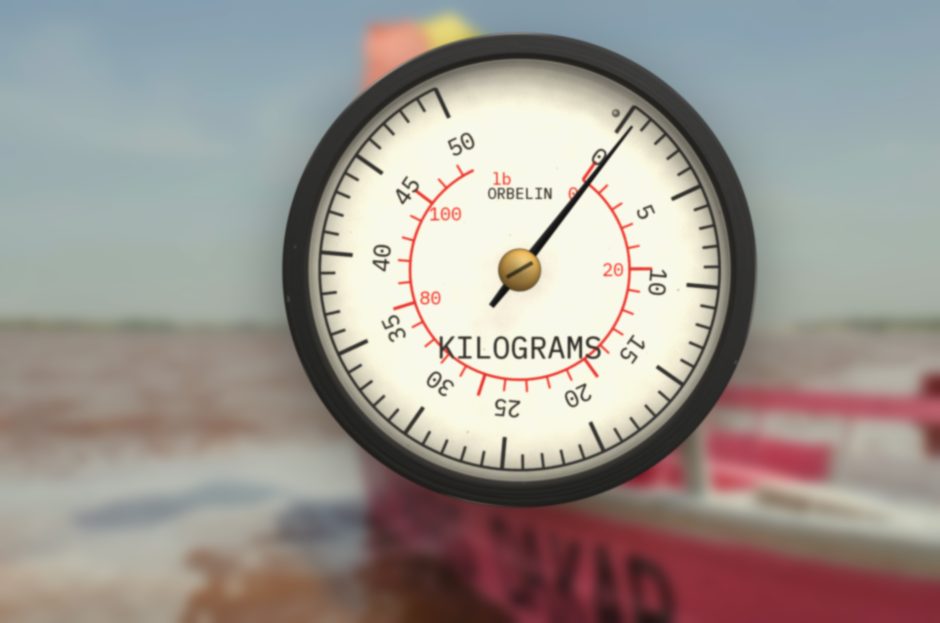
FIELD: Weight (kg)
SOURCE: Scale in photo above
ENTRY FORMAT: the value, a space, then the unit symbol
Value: 0.5 kg
